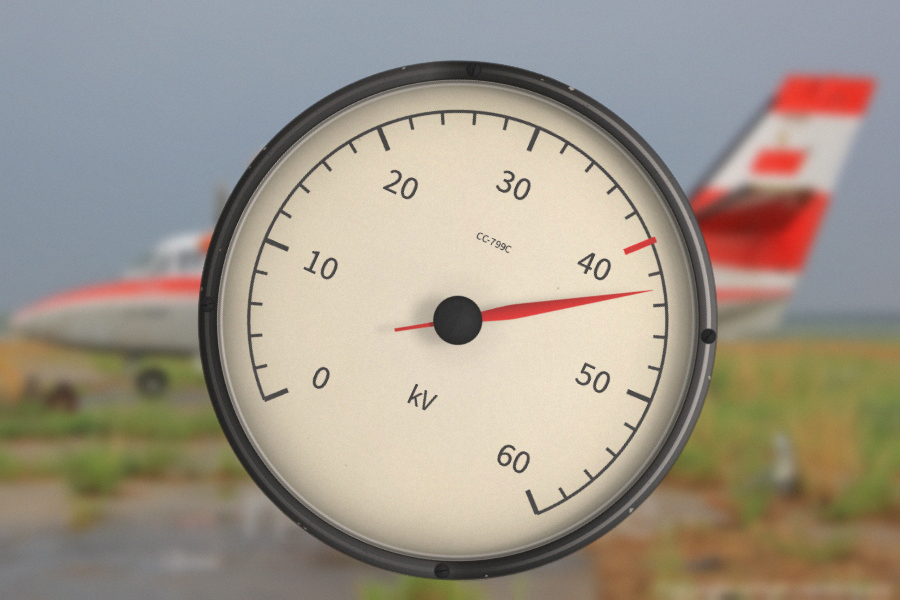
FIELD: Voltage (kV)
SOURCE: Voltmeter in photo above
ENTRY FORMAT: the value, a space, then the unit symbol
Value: 43 kV
